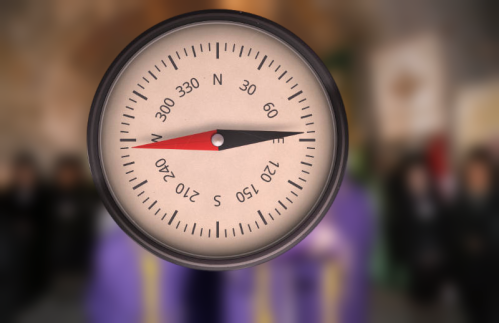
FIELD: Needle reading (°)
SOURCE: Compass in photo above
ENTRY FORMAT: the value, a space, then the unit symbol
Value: 265 °
